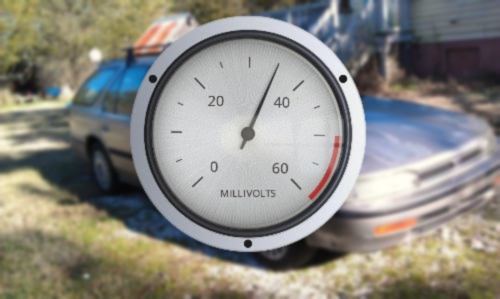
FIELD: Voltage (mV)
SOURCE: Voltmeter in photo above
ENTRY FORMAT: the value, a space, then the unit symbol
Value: 35 mV
